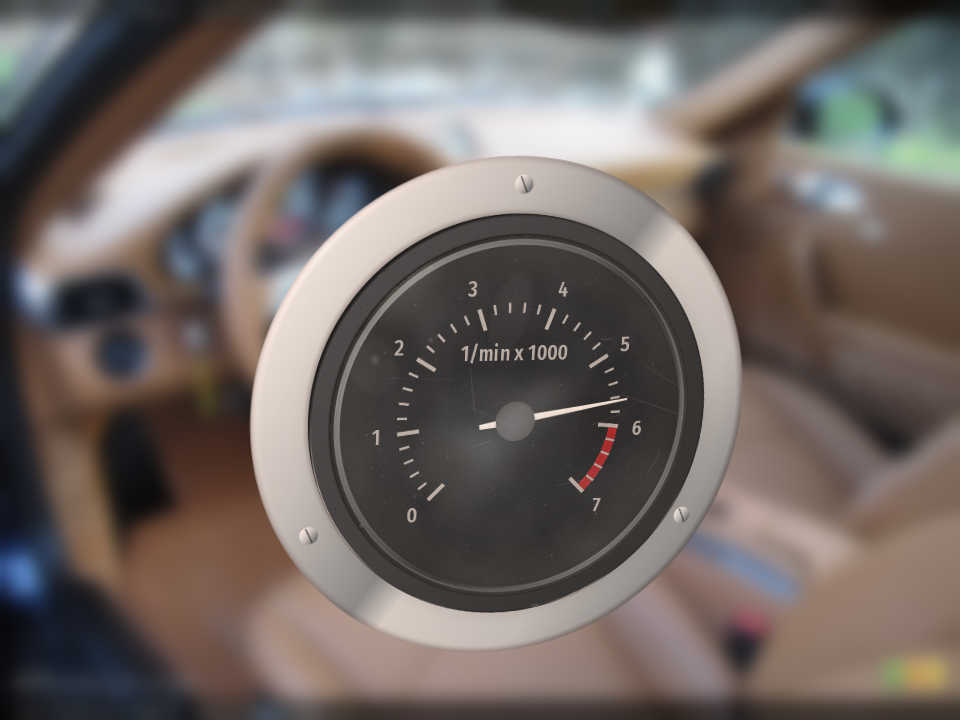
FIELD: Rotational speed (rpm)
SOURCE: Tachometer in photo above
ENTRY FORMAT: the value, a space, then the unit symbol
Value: 5600 rpm
